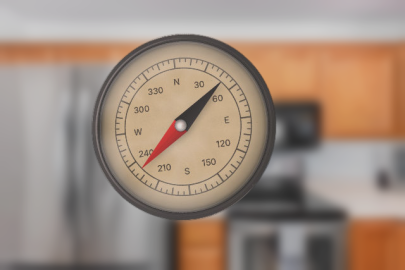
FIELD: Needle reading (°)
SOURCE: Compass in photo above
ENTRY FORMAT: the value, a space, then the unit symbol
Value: 230 °
